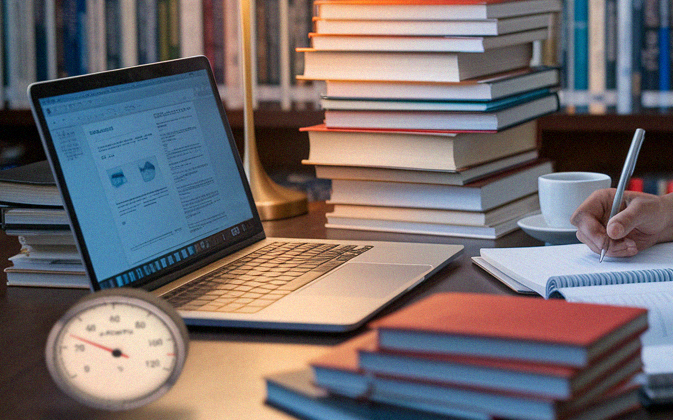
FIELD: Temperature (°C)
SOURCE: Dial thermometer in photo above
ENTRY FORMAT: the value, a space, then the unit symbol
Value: 30 °C
